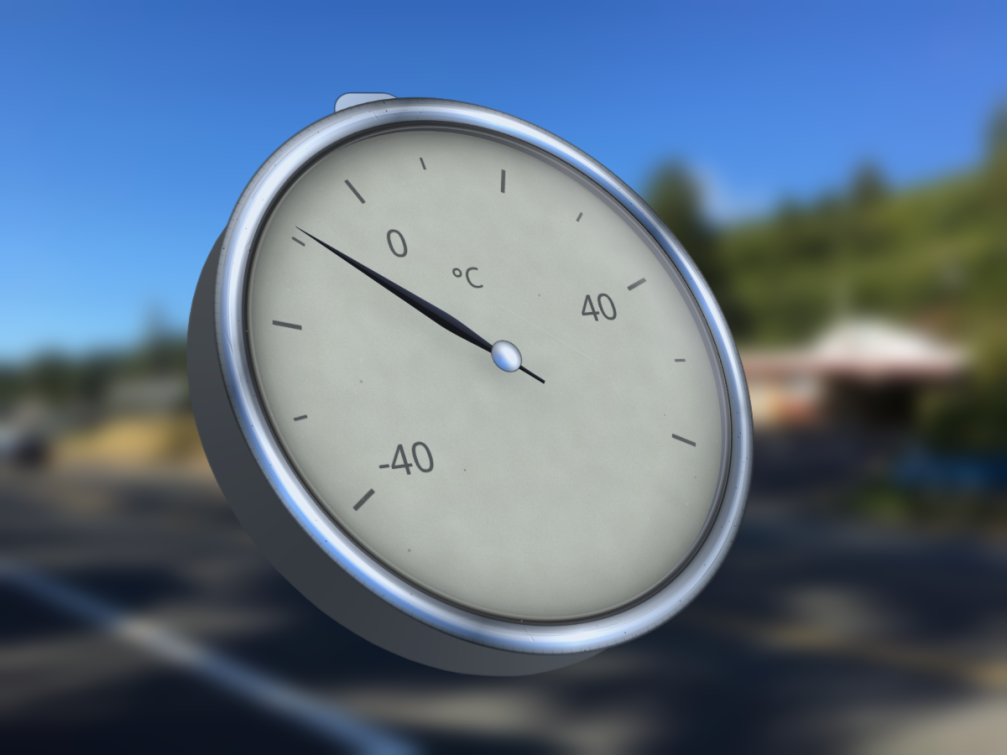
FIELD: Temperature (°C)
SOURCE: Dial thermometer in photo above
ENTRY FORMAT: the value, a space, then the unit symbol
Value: -10 °C
